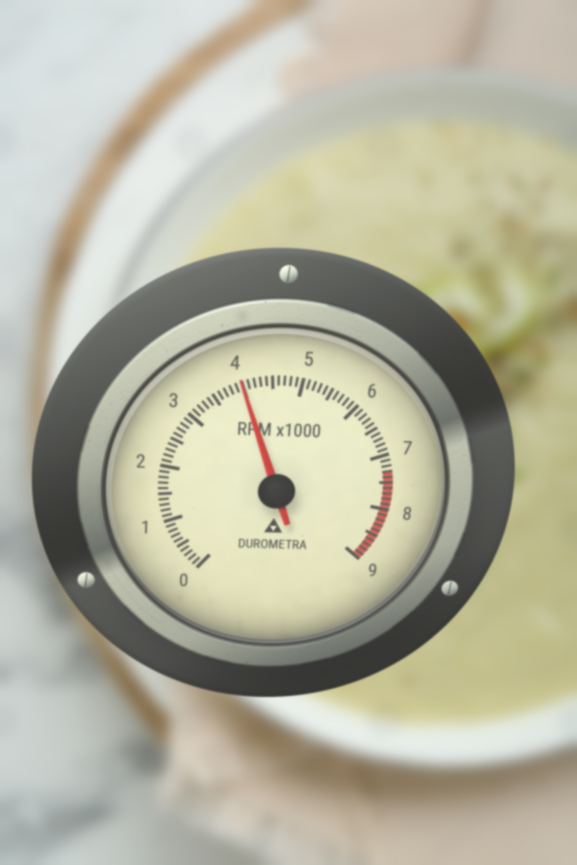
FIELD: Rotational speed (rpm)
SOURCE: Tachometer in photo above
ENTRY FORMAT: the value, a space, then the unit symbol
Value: 4000 rpm
